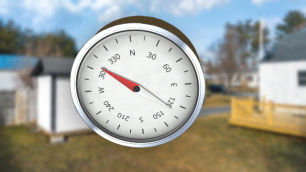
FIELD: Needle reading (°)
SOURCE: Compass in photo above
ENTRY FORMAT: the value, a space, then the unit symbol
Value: 307.5 °
